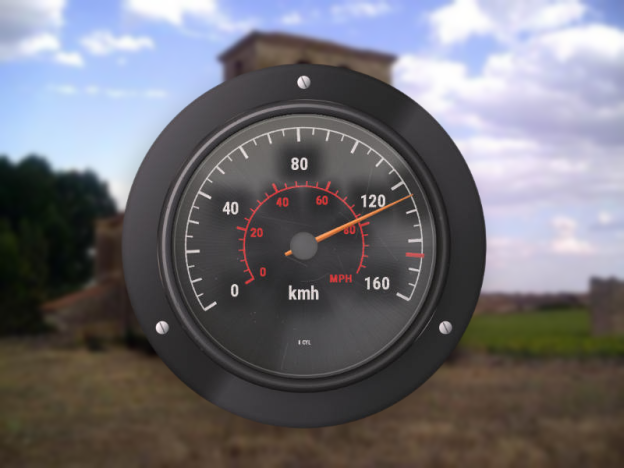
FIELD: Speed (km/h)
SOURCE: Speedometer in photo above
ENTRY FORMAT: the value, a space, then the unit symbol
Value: 125 km/h
